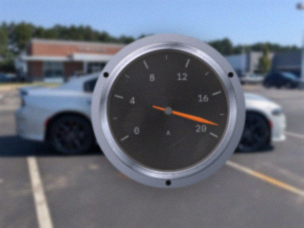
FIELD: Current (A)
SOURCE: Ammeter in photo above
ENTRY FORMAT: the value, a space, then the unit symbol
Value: 19 A
